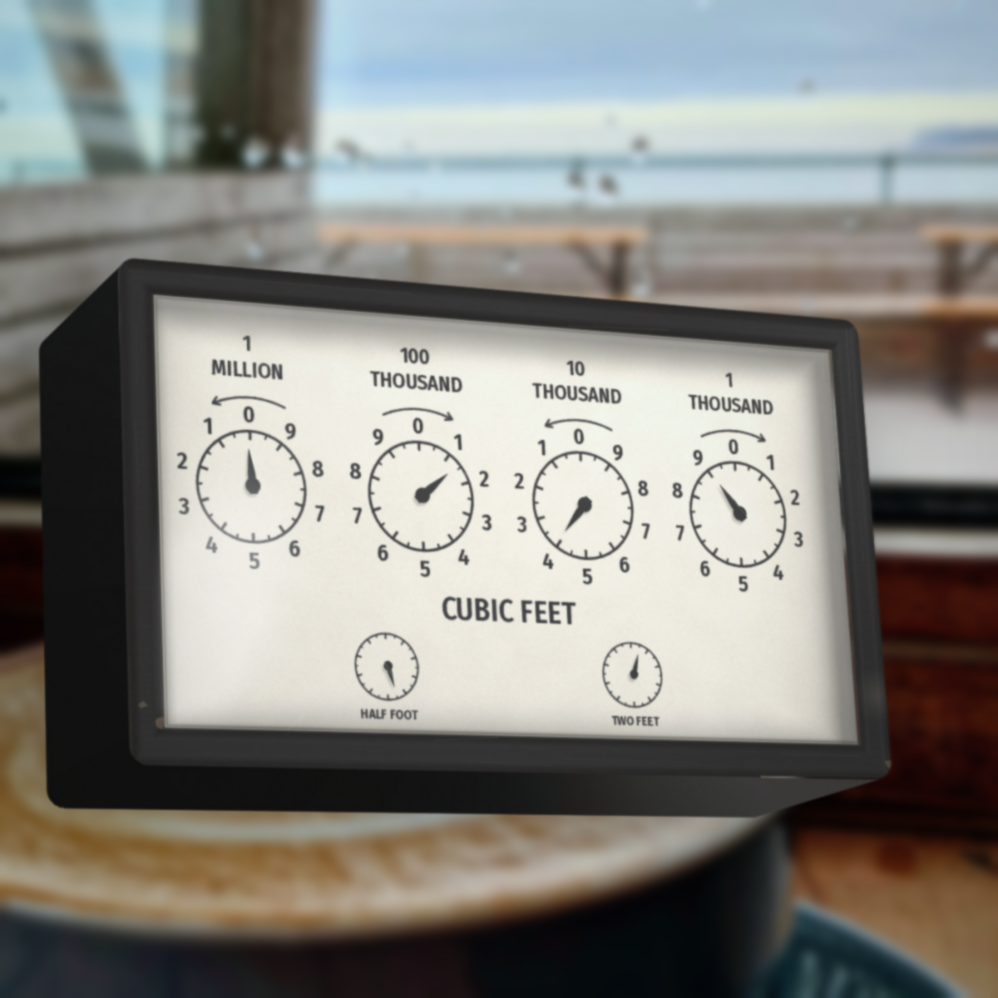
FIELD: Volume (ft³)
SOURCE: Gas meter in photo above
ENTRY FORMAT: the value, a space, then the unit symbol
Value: 13900 ft³
